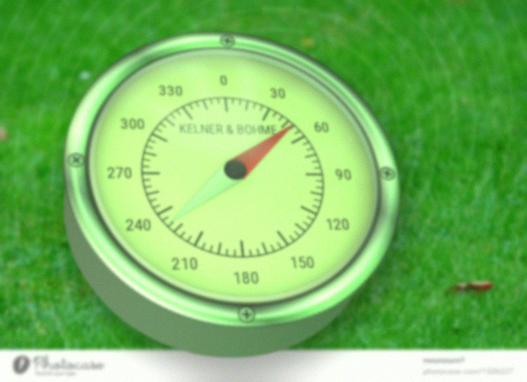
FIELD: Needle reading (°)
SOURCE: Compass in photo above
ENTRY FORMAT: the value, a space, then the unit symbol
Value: 50 °
